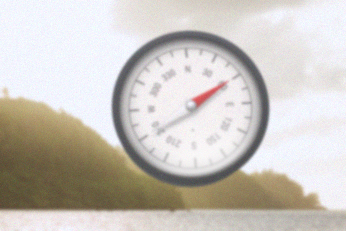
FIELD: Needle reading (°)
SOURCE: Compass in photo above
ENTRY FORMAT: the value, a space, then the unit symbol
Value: 60 °
